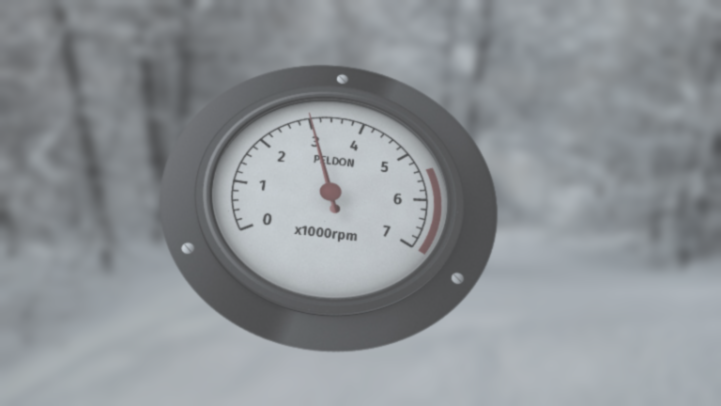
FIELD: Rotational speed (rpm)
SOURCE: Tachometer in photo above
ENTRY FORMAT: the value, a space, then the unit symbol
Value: 3000 rpm
